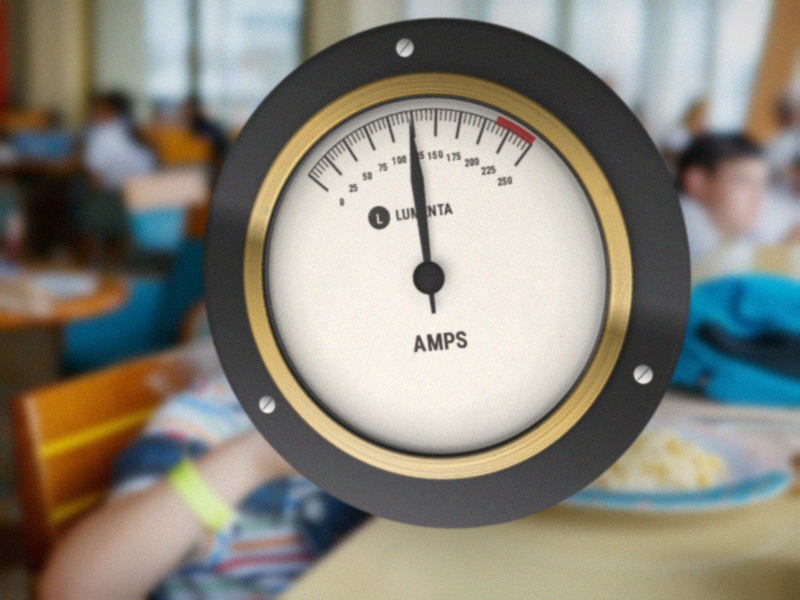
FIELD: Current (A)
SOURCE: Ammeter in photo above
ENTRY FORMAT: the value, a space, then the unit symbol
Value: 125 A
